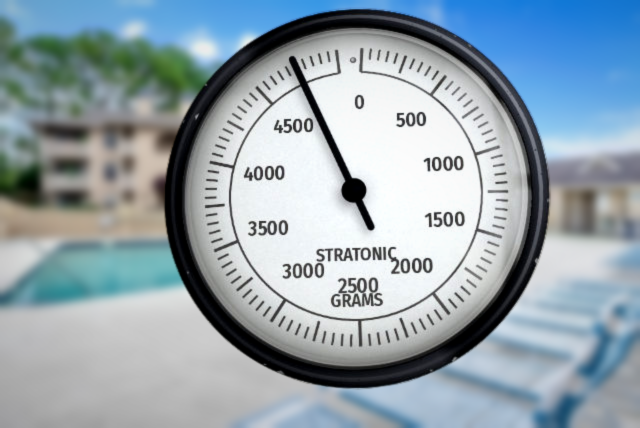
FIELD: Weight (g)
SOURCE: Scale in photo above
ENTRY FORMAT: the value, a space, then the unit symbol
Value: 4750 g
